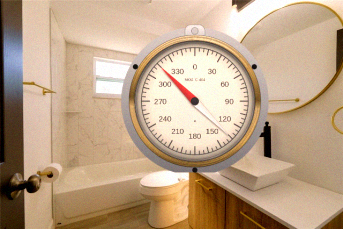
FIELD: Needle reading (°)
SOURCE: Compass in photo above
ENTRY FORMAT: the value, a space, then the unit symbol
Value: 315 °
